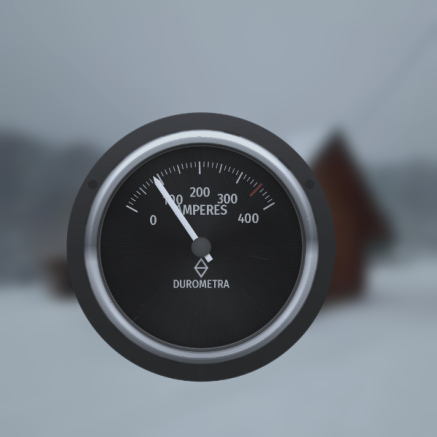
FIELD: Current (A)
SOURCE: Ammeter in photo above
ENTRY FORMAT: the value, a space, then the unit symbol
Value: 90 A
